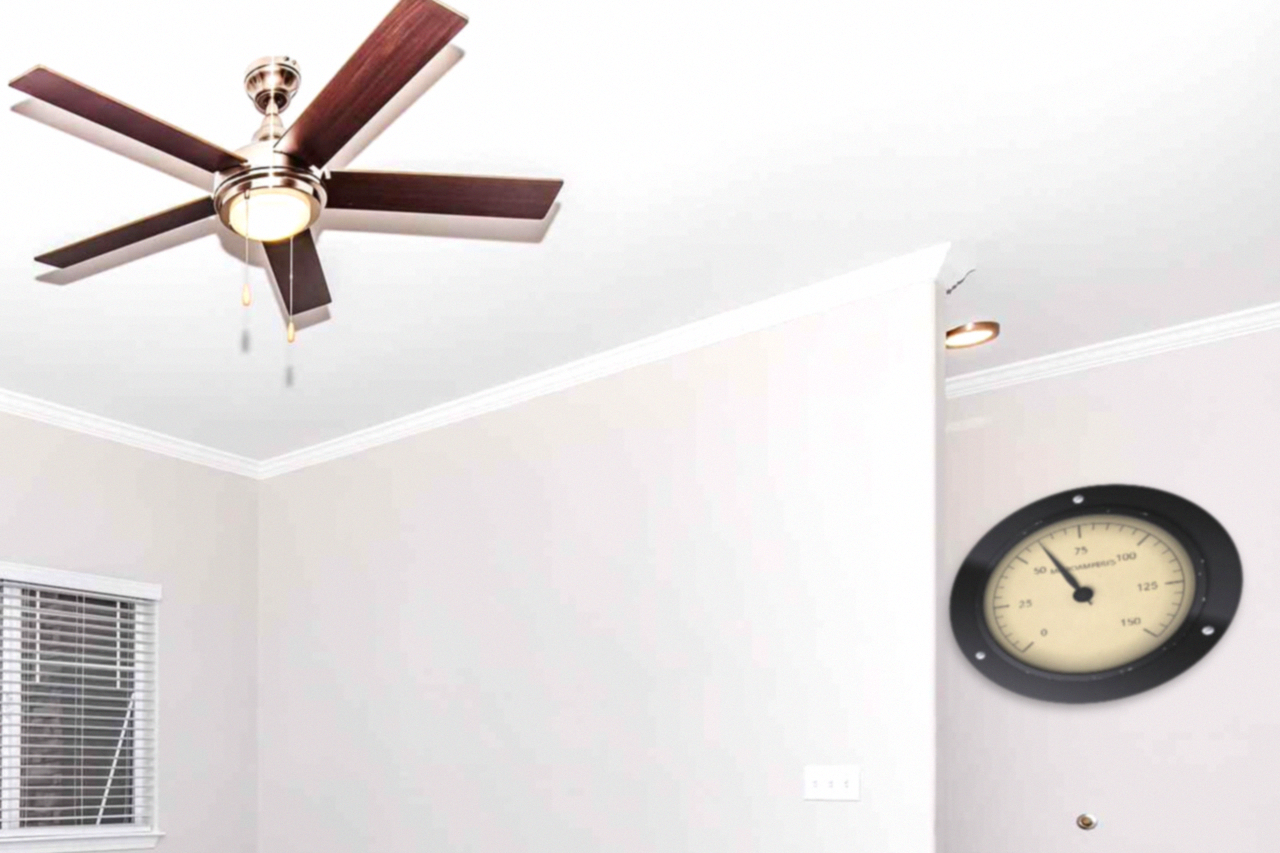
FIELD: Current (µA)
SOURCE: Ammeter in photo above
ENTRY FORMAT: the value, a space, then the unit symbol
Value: 60 µA
